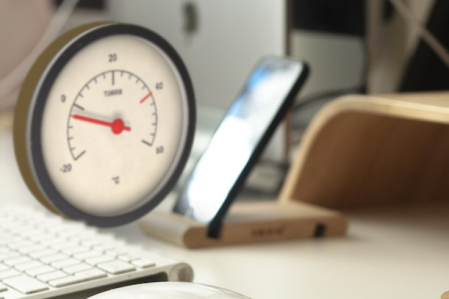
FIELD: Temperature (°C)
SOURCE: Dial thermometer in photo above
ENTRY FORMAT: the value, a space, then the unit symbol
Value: -4 °C
